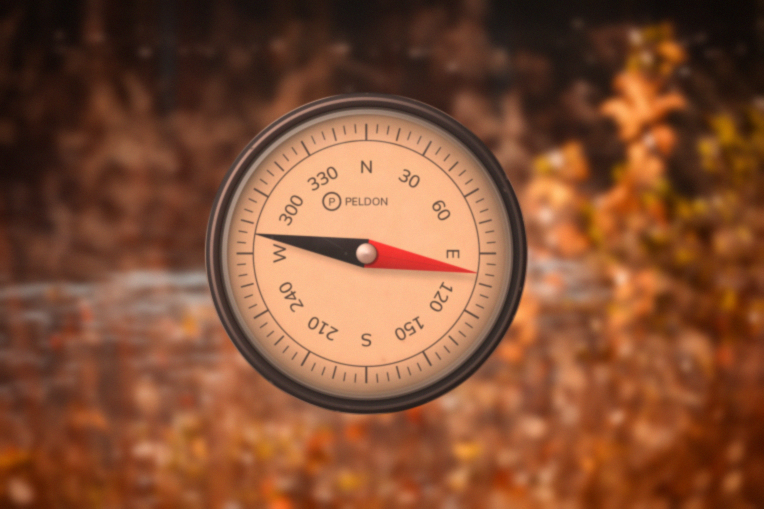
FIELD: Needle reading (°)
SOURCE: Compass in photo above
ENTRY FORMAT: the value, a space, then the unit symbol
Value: 100 °
